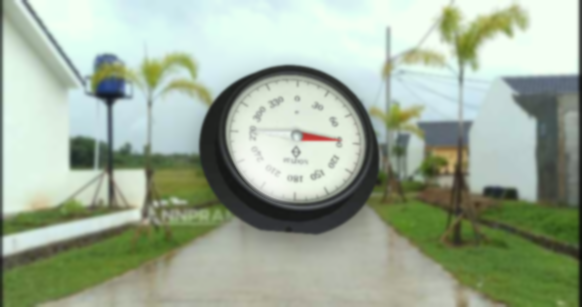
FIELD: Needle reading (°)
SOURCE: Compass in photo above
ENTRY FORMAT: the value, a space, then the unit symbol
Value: 90 °
